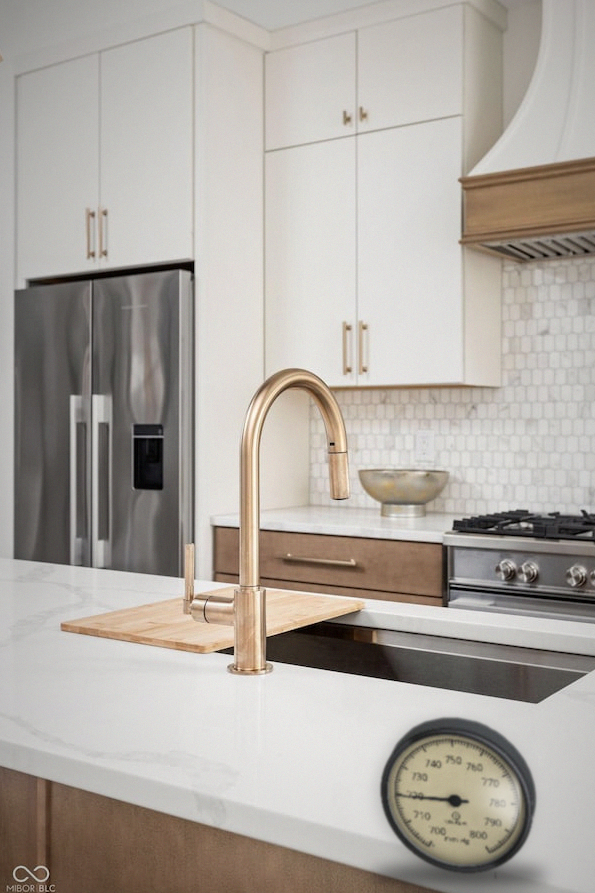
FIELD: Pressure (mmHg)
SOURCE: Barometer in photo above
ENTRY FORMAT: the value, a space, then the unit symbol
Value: 720 mmHg
